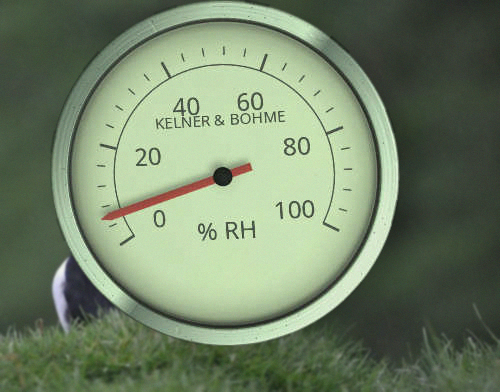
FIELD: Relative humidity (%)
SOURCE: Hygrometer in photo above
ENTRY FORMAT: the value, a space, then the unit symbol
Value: 6 %
